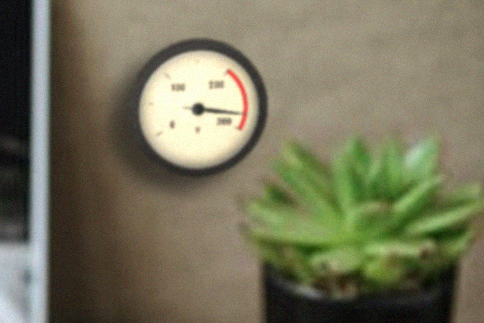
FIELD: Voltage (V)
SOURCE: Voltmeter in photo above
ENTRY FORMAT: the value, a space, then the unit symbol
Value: 275 V
